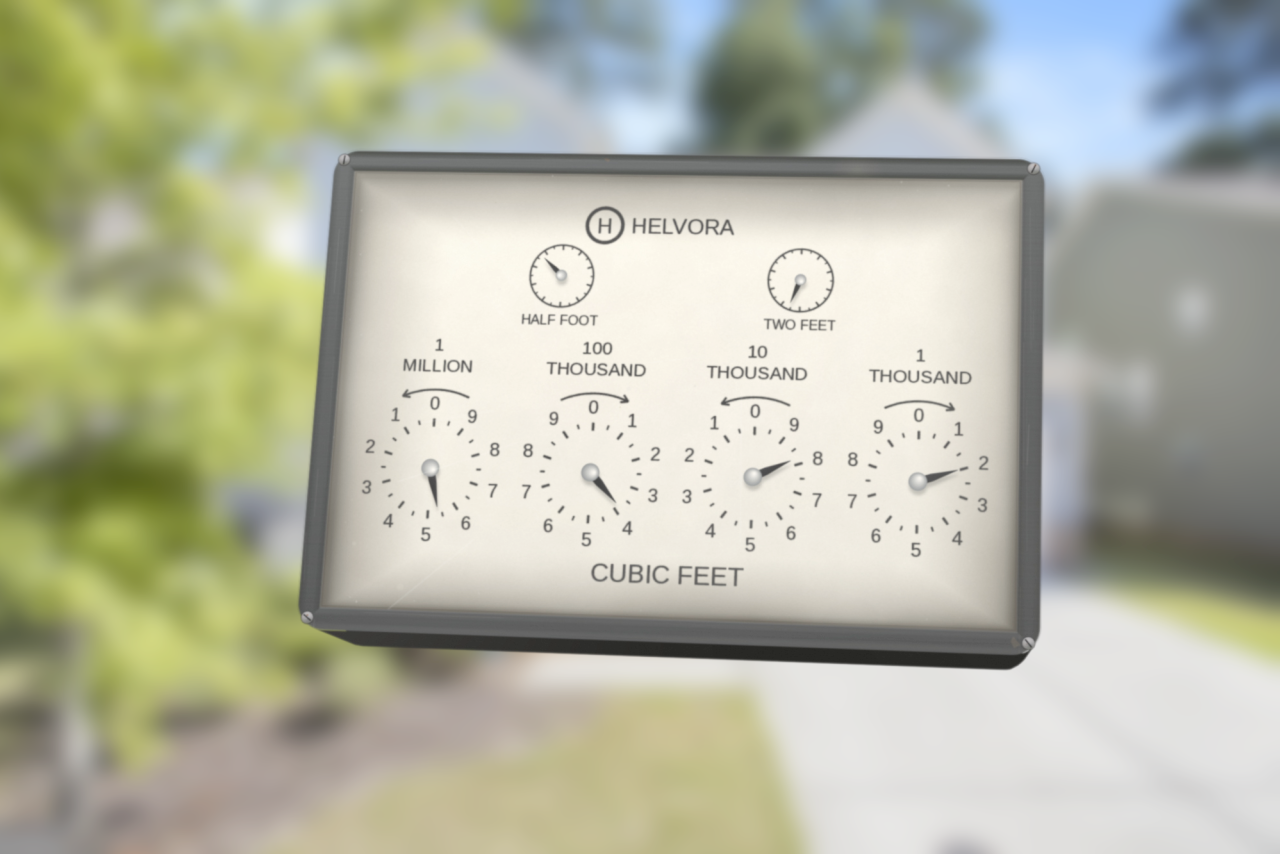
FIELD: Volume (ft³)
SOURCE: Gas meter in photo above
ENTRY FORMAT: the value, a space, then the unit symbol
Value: 538200 ft³
